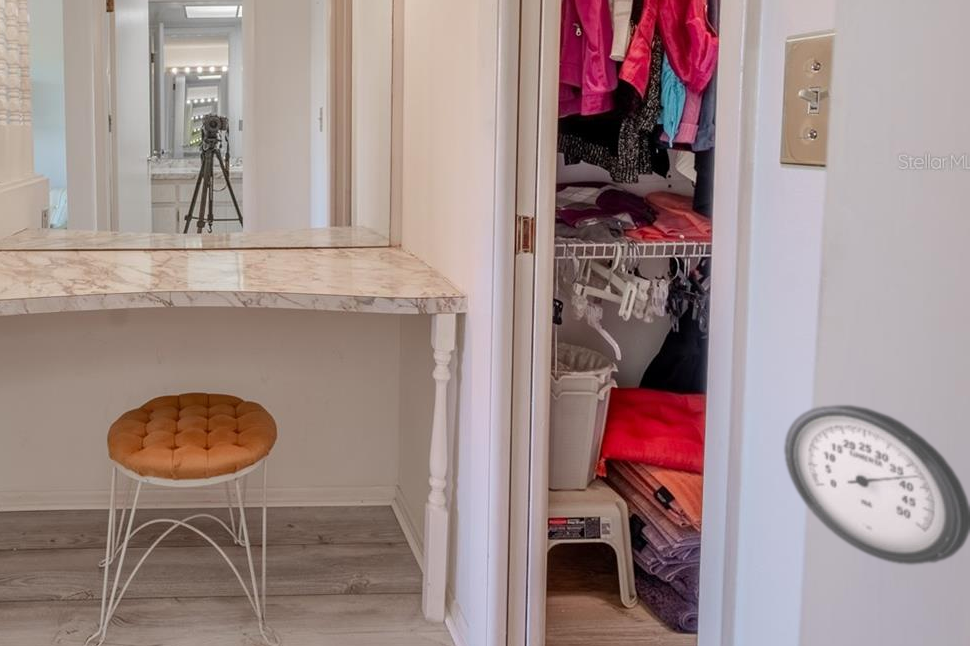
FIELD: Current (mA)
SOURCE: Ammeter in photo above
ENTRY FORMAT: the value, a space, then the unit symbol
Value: 37.5 mA
